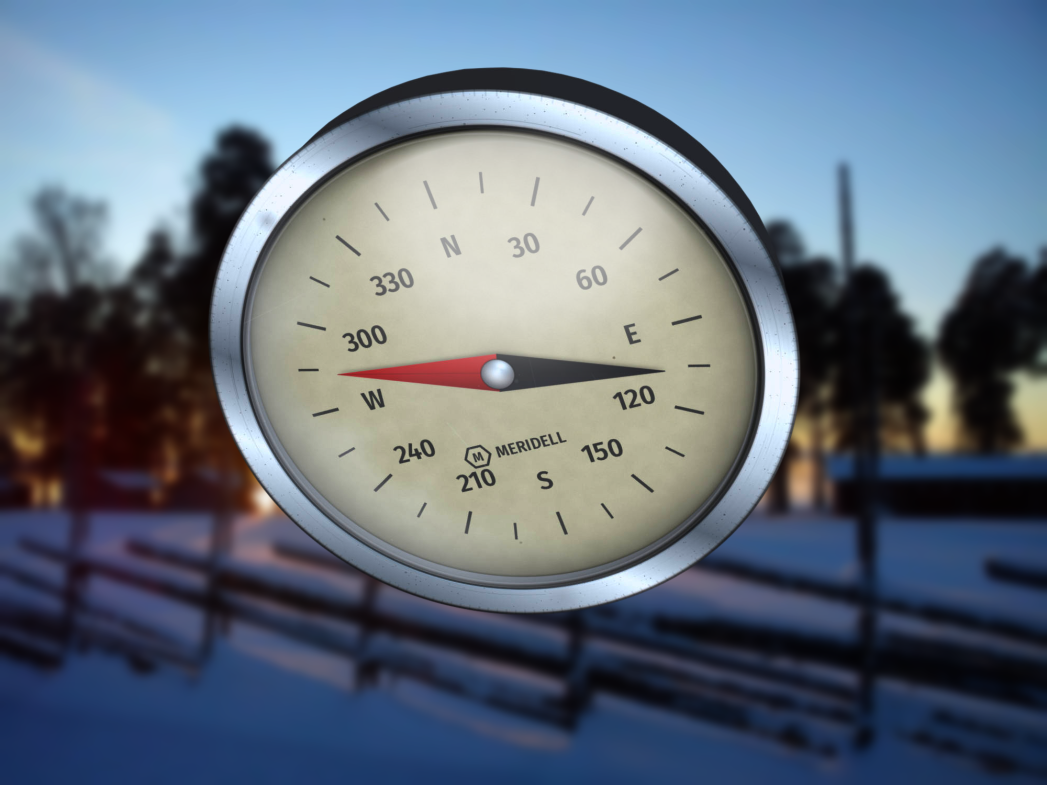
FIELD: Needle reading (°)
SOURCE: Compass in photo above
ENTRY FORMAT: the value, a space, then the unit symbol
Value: 285 °
